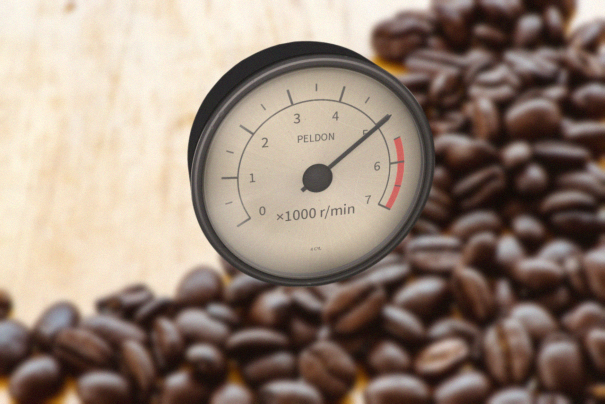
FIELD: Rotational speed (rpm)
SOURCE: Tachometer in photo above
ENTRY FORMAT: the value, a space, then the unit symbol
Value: 5000 rpm
